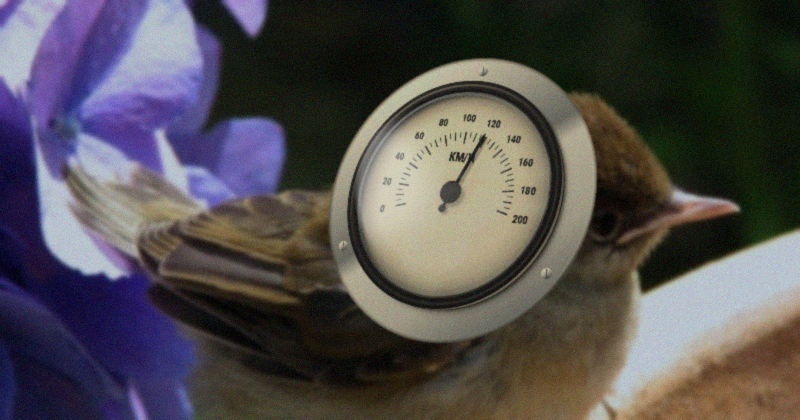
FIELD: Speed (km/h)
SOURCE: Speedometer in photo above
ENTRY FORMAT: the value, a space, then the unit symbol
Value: 120 km/h
